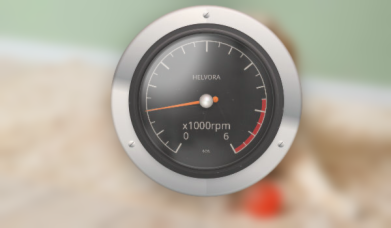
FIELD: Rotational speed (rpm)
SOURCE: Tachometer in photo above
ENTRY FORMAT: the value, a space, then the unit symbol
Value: 1000 rpm
